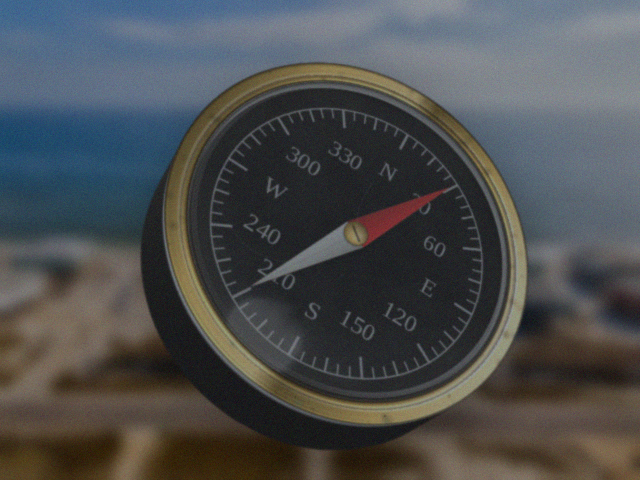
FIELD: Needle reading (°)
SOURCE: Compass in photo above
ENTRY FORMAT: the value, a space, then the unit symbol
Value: 30 °
